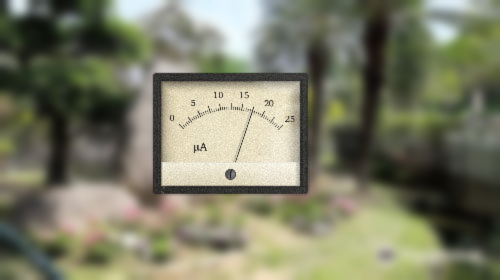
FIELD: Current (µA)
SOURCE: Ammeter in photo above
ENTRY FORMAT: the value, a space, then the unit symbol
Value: 17.5 µA
